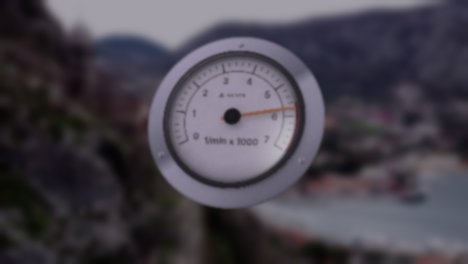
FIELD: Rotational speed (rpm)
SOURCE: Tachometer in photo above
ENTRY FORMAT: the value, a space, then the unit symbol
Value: 5800 rpm
